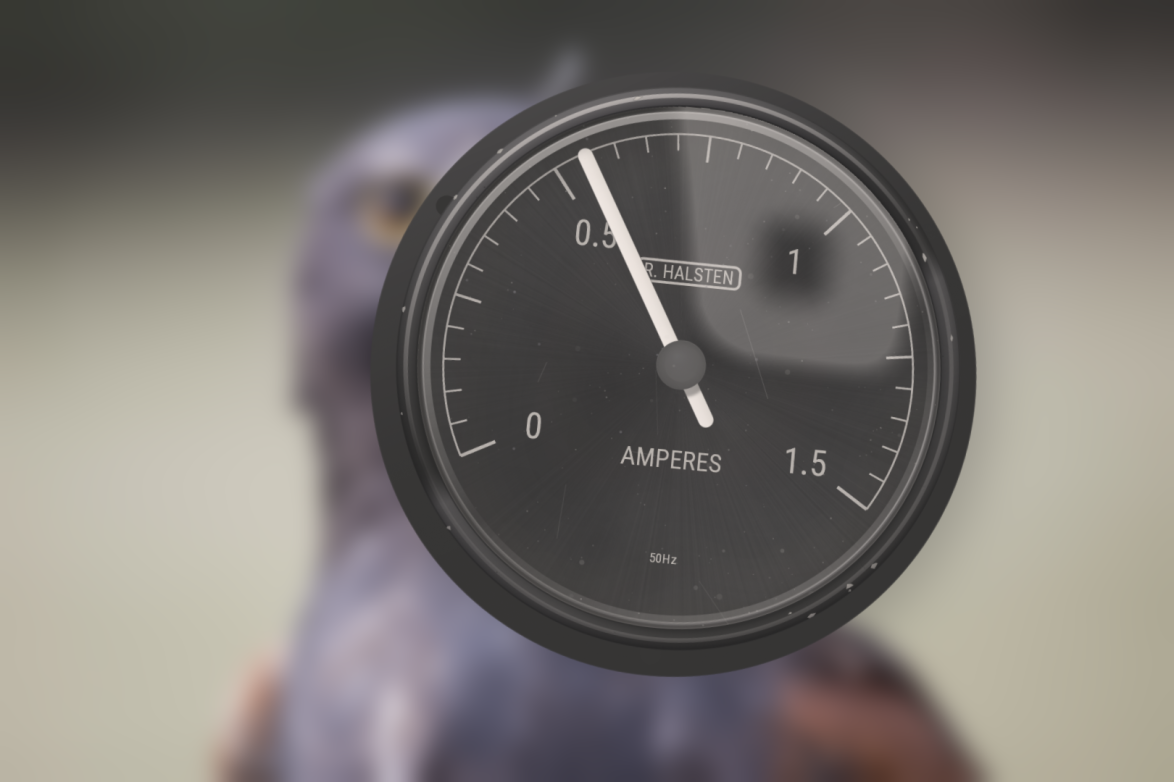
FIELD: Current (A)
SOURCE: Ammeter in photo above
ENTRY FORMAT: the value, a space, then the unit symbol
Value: 0.55 A
